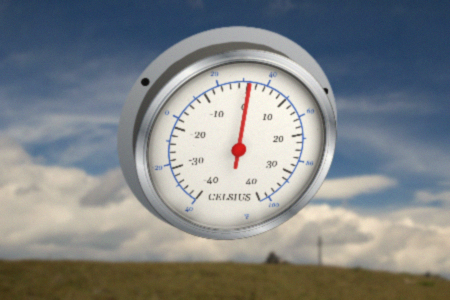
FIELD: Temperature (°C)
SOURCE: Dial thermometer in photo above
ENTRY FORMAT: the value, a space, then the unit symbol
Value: 0 °C
